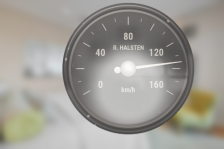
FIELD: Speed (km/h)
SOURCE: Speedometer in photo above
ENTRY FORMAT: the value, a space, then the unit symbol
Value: 135 km/h
